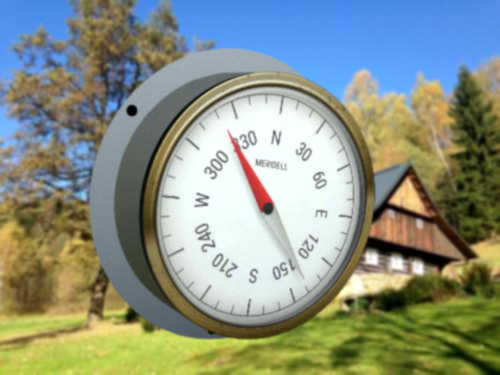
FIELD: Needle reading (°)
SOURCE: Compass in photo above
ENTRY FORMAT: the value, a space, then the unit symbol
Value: 320 °
